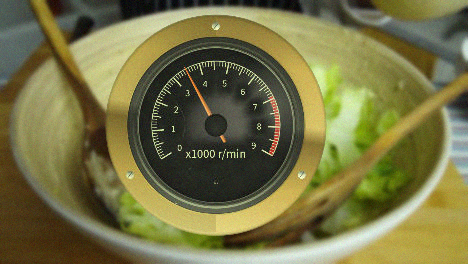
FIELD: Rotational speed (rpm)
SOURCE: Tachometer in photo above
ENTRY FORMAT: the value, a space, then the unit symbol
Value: 3500 rpm
